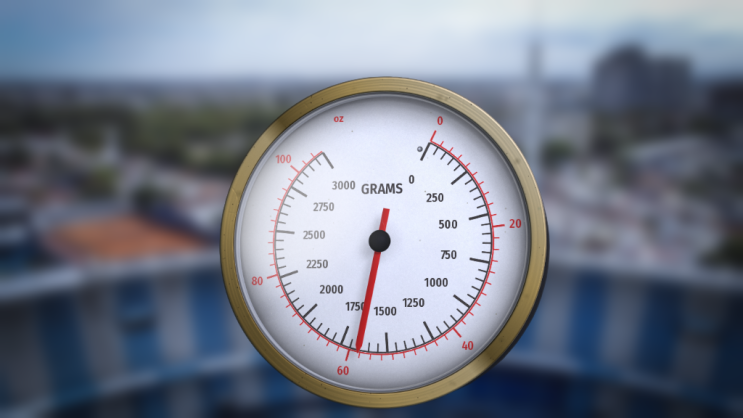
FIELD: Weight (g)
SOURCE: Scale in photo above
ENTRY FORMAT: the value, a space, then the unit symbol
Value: 1650 g
